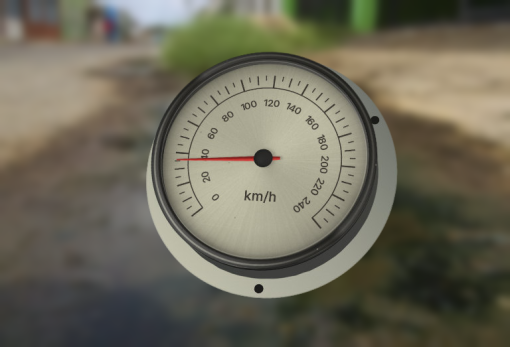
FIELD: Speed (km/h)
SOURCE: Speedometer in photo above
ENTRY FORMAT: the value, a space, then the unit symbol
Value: 35 km/h
